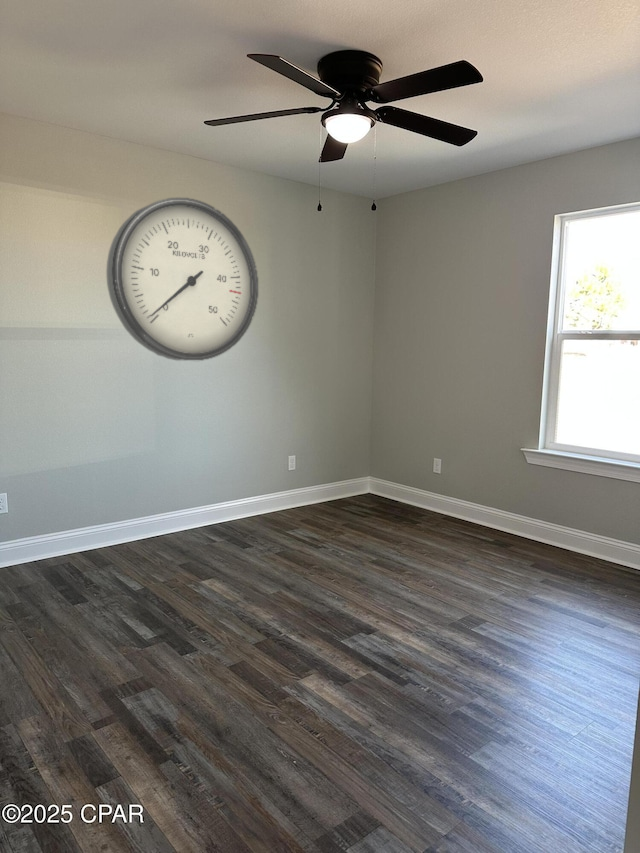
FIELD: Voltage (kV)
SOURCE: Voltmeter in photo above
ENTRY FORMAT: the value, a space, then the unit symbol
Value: 1 kV
